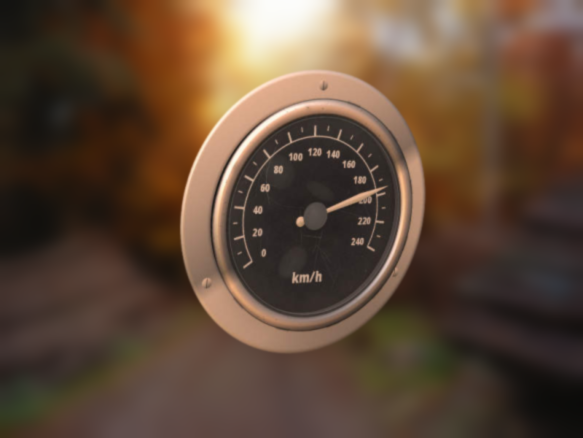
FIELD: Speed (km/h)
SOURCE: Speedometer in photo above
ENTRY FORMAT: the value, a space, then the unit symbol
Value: 195 km/h
